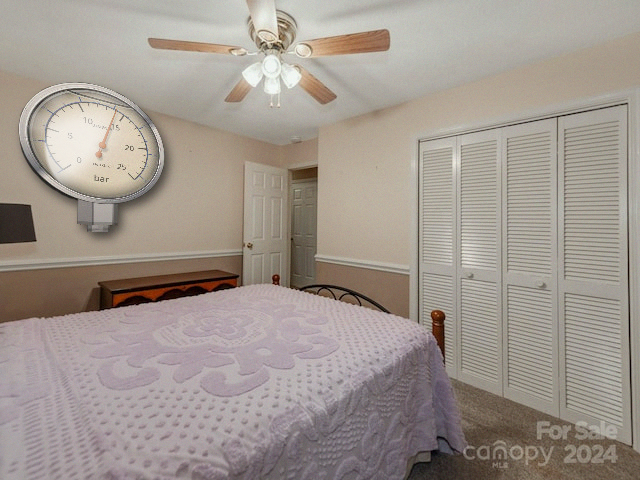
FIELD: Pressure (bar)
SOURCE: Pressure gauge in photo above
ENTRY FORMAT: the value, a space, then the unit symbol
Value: 14 bar
